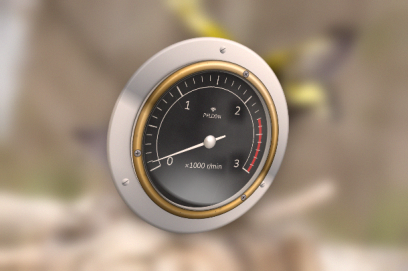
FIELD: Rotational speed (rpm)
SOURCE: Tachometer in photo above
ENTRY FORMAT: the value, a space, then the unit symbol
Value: 100 rpm
